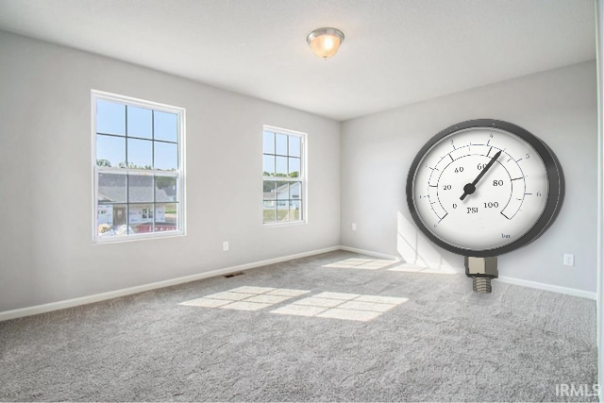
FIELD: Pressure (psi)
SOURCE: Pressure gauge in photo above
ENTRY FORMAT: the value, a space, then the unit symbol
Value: 65 psi
